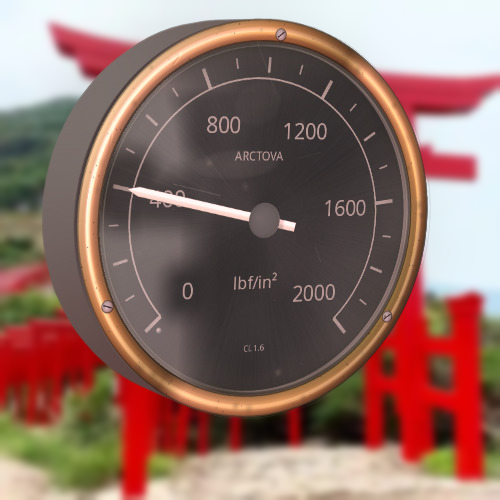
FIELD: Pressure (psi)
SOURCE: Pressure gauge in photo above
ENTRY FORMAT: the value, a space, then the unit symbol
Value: 400 psi
